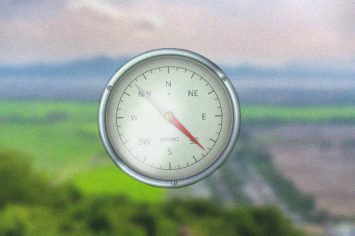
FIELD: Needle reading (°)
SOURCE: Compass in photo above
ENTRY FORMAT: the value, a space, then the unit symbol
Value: 135 °
